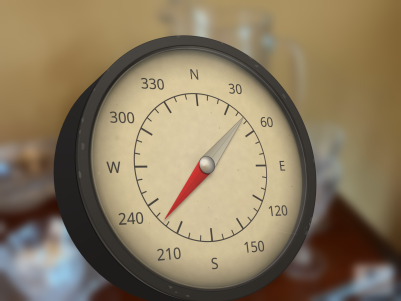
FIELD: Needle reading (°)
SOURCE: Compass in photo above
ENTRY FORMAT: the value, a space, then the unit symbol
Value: 225 °
